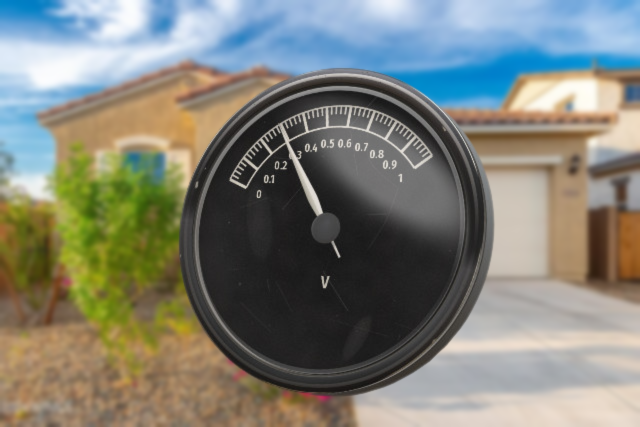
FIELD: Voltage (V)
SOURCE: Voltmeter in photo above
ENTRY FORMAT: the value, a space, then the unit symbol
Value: 0.3 V
